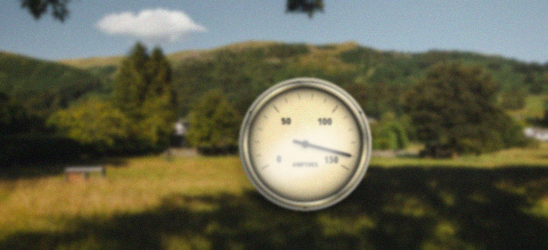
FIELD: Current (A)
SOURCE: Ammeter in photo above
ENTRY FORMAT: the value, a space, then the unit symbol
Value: 140 A
